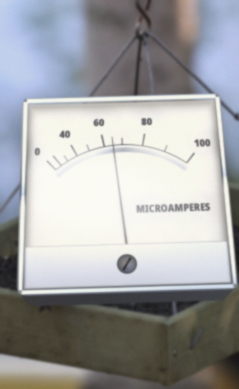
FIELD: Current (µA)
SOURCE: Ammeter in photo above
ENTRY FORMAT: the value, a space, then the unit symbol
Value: 65 µA
